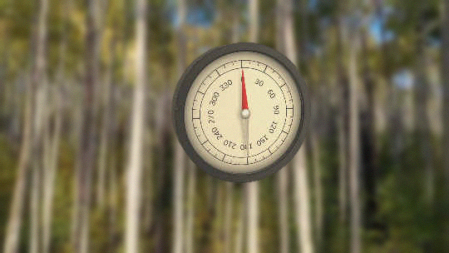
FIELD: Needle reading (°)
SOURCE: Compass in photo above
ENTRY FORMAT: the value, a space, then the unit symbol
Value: 0 °
